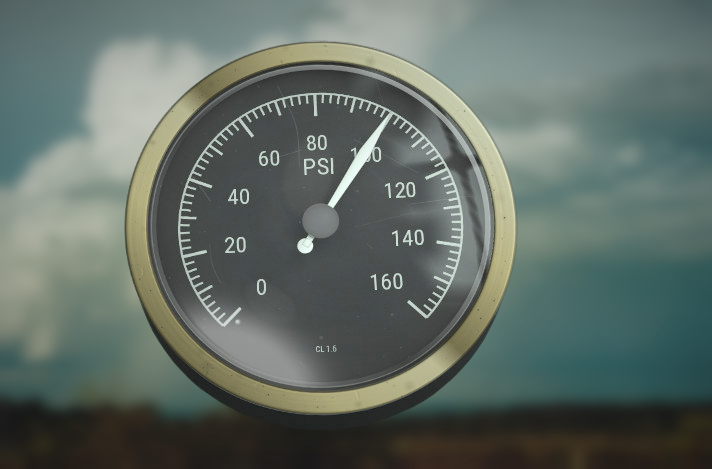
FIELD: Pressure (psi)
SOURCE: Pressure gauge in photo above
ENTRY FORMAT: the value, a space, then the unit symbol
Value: 100 psi
